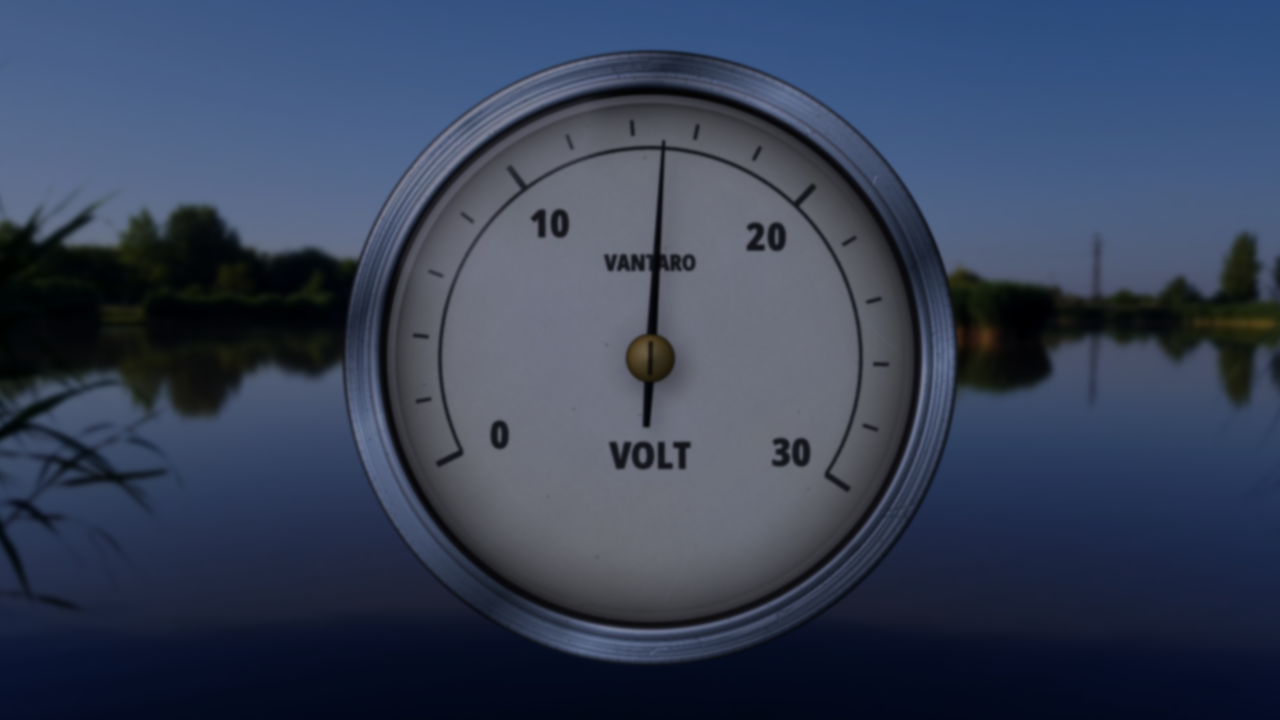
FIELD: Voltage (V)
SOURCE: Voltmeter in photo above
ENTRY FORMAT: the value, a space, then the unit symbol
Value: 15 V
